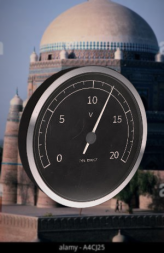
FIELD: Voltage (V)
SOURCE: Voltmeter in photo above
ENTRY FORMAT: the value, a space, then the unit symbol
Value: 12 V
